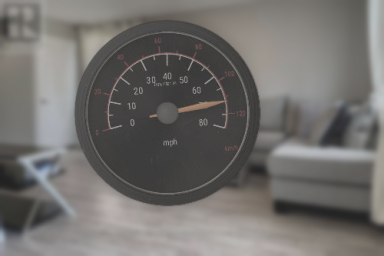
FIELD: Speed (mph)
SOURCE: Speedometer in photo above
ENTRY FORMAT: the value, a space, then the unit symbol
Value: 70 mph
